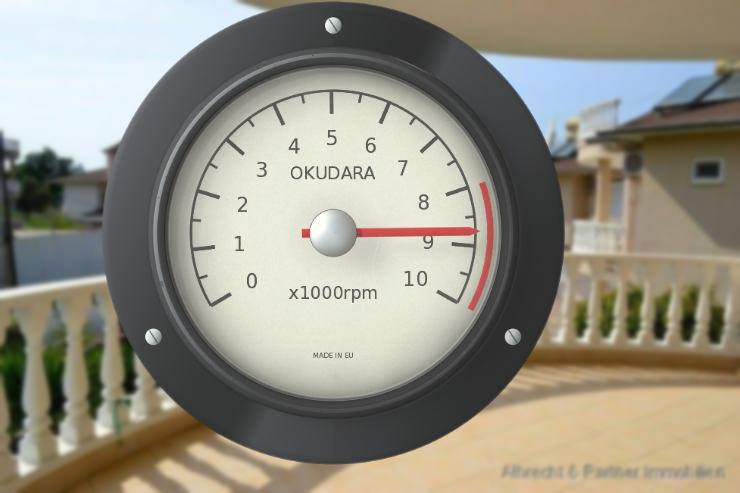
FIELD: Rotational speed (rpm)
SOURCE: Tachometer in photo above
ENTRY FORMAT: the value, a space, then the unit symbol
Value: 8750 rpm
